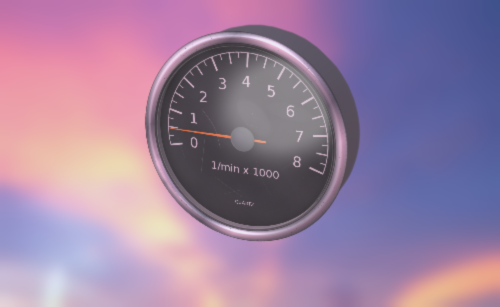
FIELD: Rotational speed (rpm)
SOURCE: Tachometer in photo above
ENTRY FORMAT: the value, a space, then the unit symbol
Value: 500 rpm
